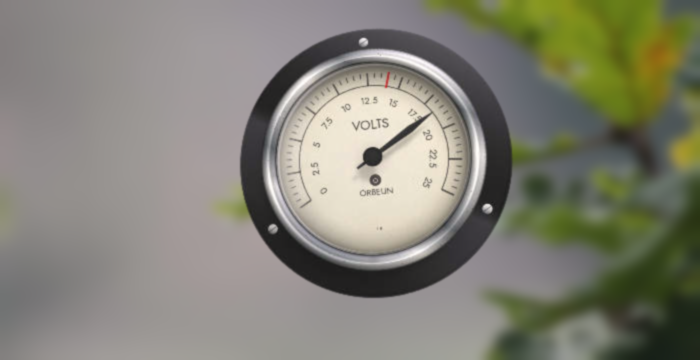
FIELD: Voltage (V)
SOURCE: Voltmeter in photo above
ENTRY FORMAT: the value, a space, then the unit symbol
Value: 18.5 V
